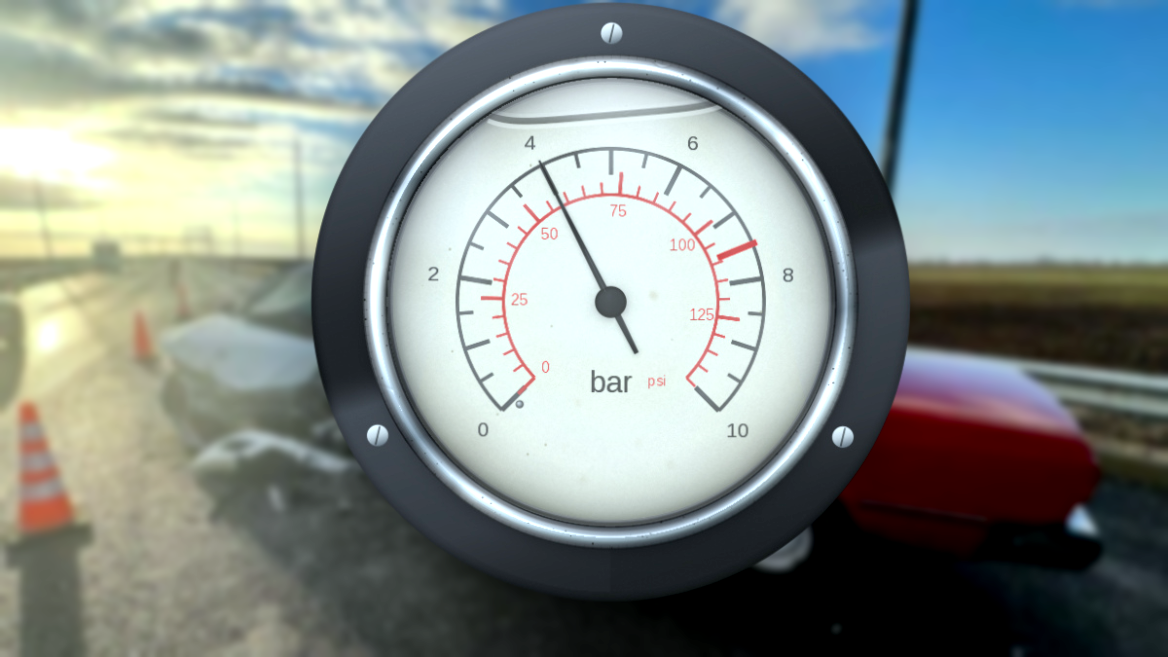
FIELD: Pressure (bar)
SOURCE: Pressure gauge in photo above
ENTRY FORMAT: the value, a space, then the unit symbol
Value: 4 bar
